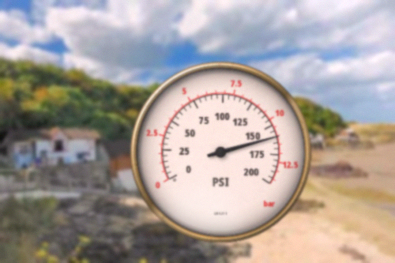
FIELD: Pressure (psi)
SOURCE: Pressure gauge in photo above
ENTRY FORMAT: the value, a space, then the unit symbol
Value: 160 psi
